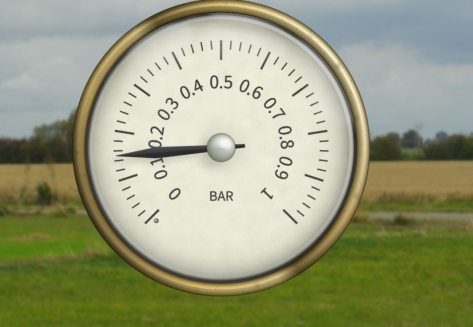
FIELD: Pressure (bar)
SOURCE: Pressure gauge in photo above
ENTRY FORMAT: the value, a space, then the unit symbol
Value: 0.15 bar
